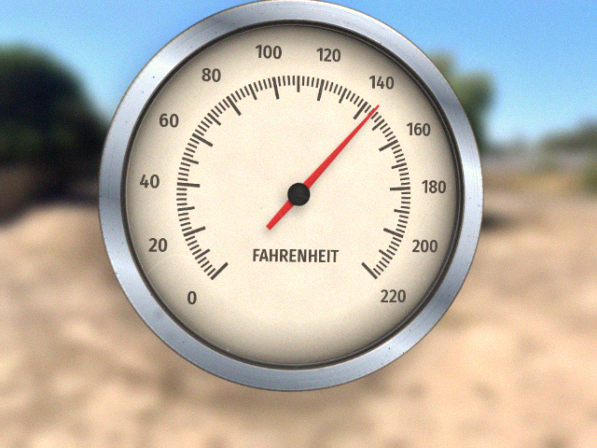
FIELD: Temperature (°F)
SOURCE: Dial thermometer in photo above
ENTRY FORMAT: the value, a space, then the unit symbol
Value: 144 °F
